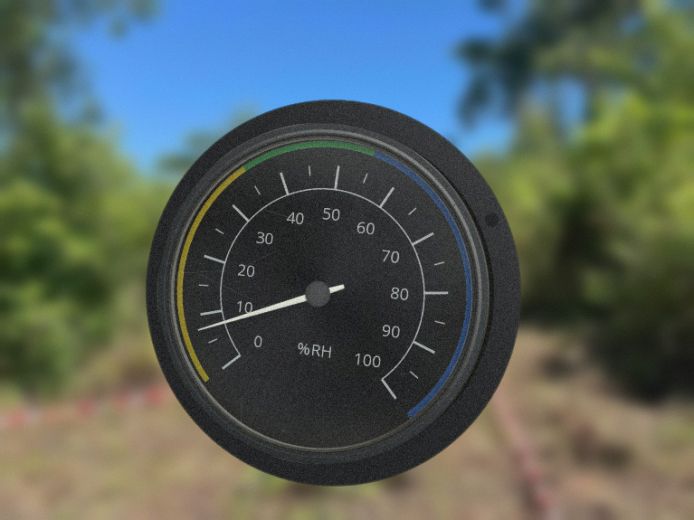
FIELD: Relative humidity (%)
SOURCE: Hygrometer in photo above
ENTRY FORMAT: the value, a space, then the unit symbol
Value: 7.5 %
